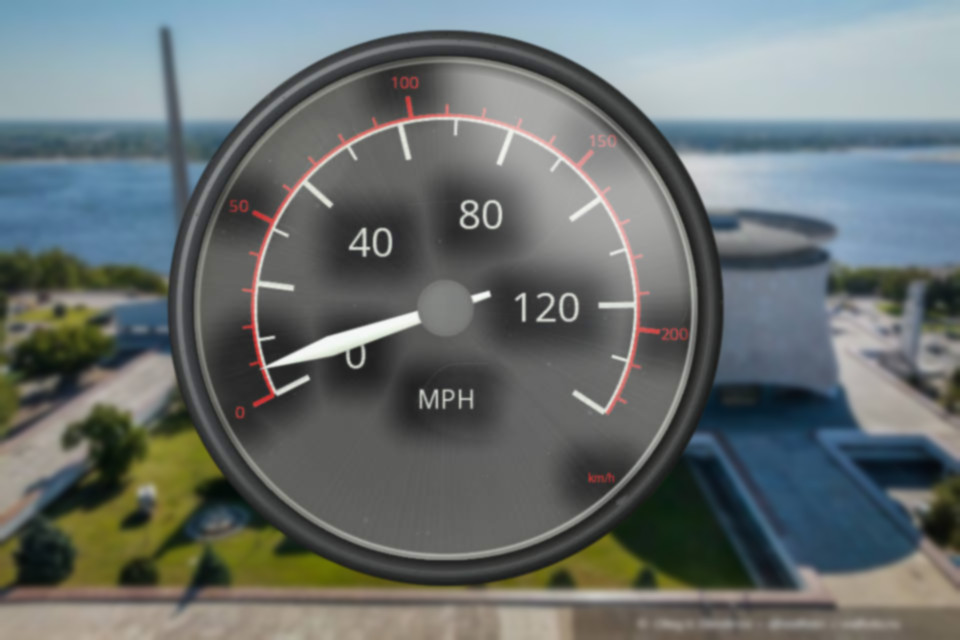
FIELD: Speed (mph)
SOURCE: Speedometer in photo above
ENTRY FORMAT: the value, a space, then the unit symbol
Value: 5 mph
